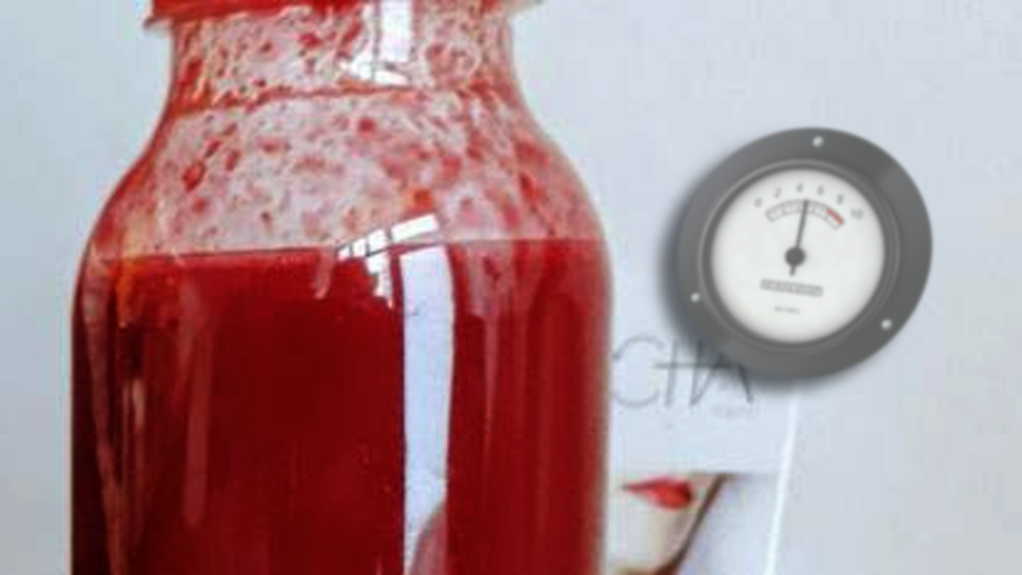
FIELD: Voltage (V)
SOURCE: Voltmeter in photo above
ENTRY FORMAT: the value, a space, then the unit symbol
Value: 5 V
